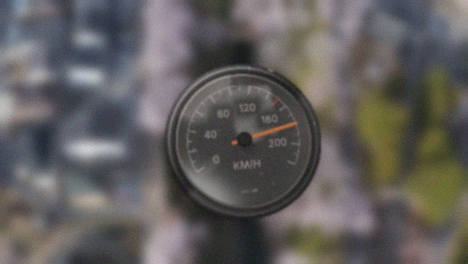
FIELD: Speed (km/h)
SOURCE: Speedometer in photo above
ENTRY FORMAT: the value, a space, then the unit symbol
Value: 180 km/h
